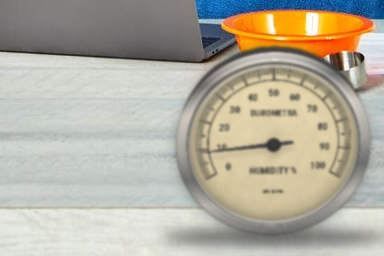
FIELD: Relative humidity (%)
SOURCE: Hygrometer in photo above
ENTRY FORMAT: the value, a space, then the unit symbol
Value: 10 %
